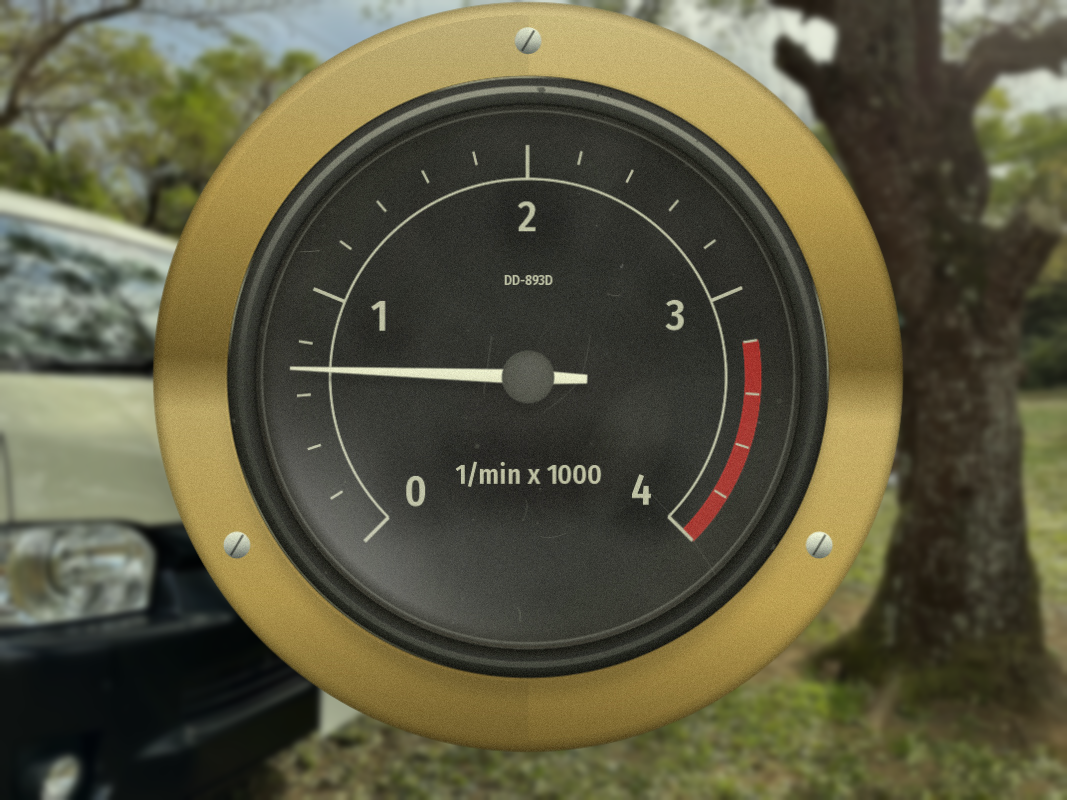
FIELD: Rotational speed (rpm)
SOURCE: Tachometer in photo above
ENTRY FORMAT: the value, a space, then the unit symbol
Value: 700 rpm
